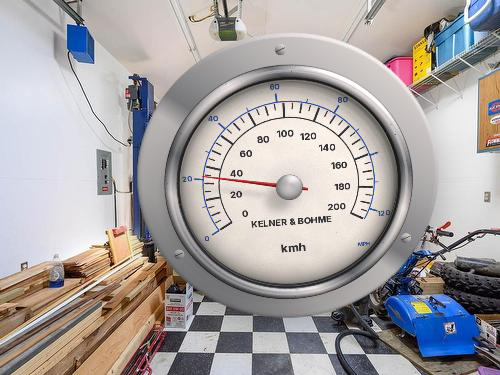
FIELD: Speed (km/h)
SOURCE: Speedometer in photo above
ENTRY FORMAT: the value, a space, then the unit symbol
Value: 35 km/h
